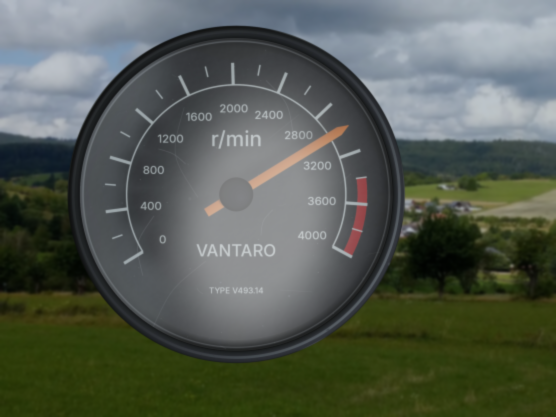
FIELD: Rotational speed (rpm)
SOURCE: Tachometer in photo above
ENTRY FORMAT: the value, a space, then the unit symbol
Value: 3000 rpm
